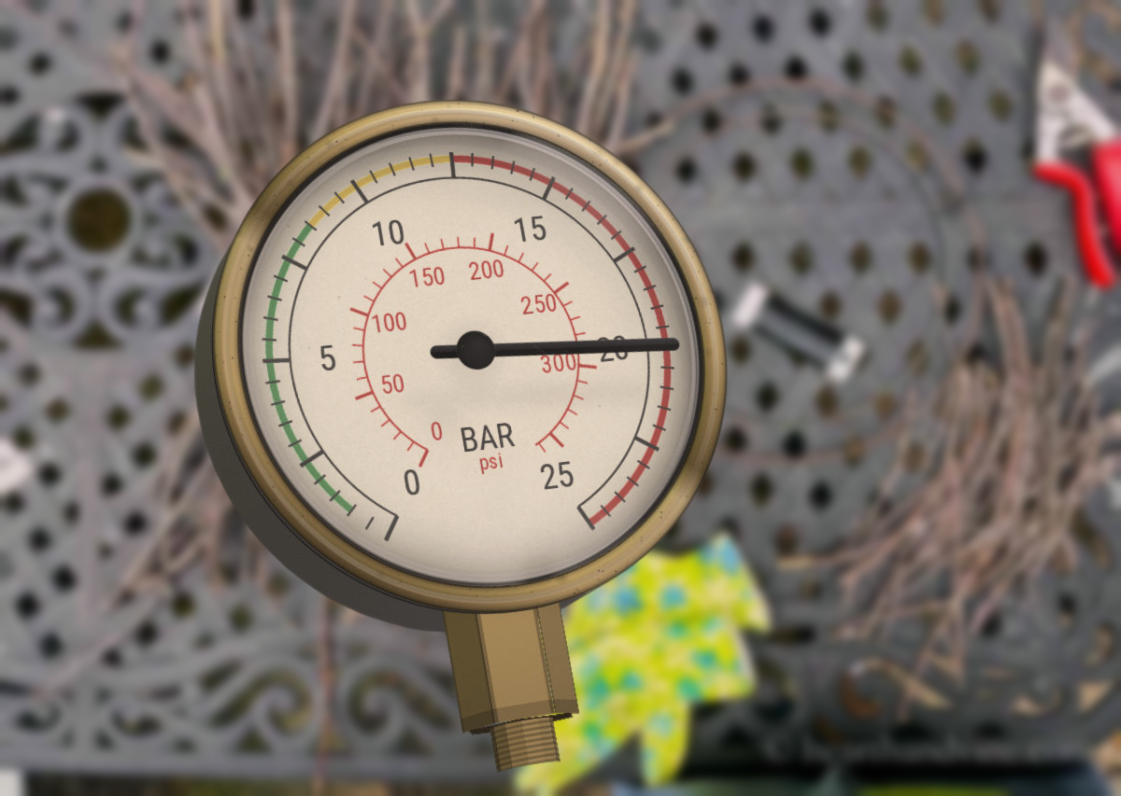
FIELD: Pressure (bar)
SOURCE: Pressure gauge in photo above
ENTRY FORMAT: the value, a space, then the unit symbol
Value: 20 bar
